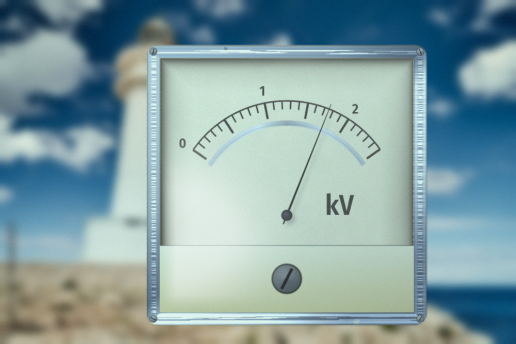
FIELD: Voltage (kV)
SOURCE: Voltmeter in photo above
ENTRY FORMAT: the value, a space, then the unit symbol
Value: 1.75 kV
